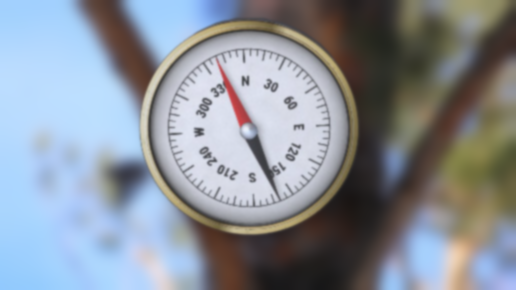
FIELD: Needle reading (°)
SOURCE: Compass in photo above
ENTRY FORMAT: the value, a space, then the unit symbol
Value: 340 °
